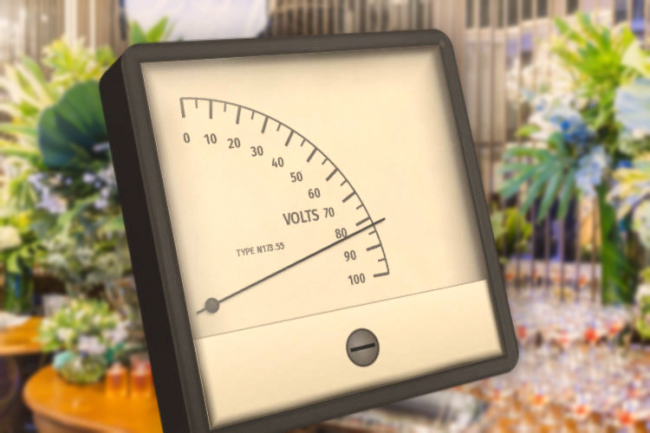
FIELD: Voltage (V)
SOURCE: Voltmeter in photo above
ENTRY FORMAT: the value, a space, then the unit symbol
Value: 82.5 V
